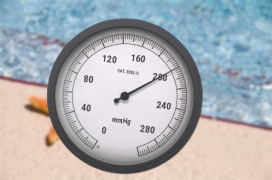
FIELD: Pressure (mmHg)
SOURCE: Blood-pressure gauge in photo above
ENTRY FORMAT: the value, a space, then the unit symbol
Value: 200 mmHg
